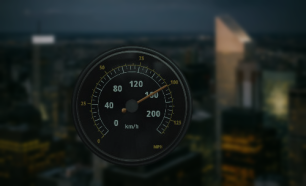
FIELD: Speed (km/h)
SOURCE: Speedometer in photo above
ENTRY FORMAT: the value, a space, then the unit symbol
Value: 160 km/h
